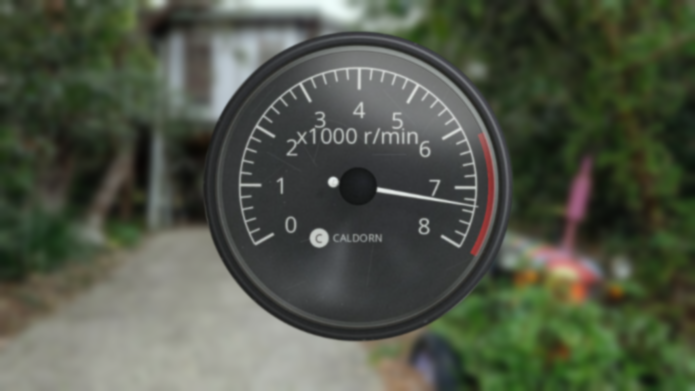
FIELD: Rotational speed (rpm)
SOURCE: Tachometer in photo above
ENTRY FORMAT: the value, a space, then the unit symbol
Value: 7300 rpm
